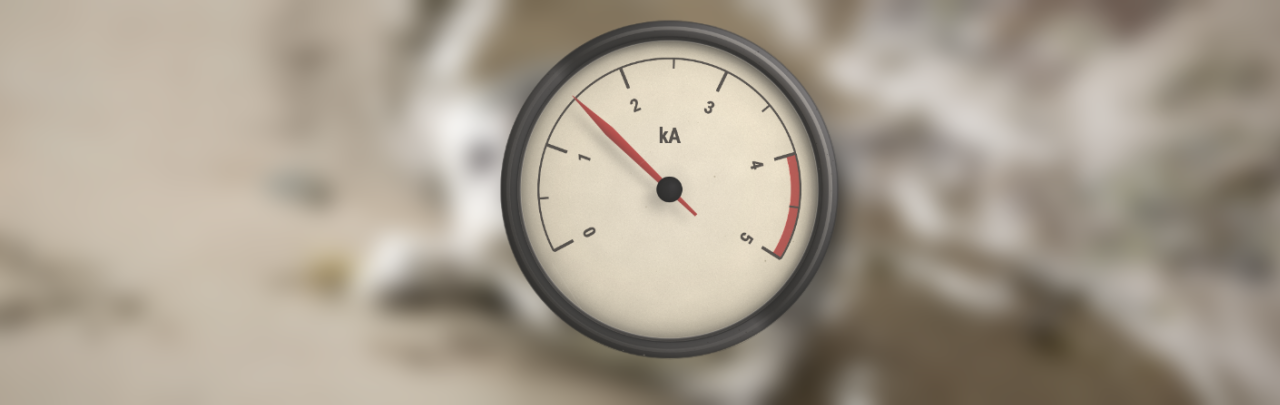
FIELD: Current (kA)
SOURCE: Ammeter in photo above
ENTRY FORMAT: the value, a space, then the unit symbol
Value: 1.5 kA
